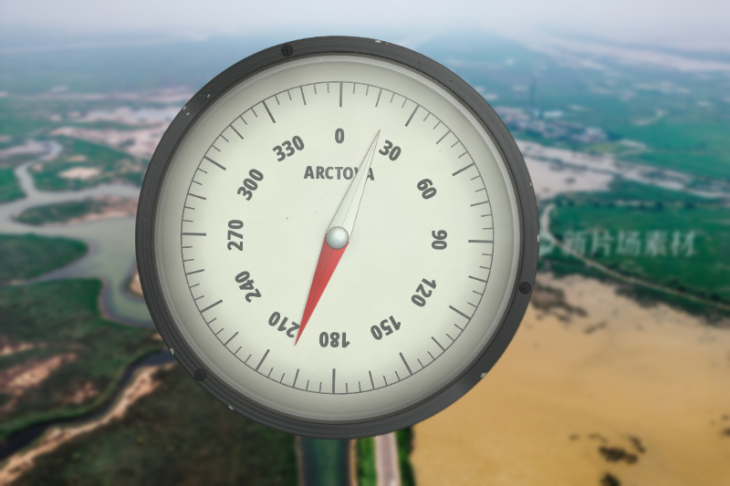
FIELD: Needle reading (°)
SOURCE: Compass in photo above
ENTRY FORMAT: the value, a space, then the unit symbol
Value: 200 °
